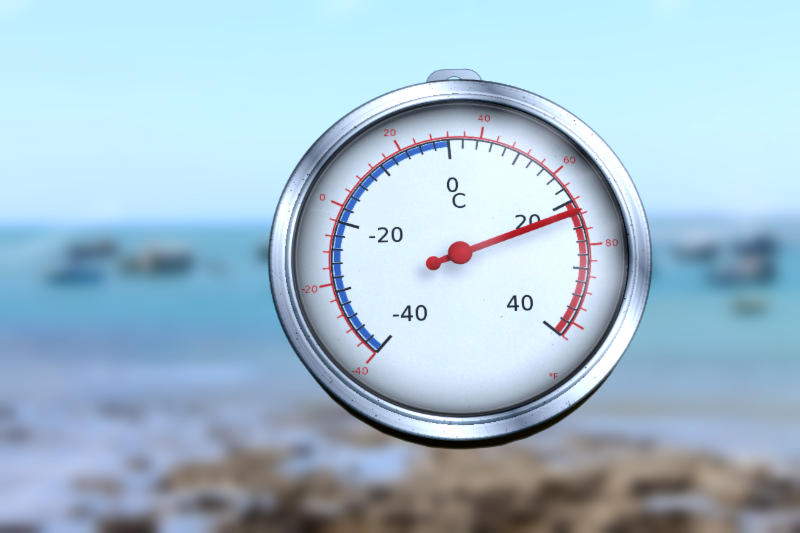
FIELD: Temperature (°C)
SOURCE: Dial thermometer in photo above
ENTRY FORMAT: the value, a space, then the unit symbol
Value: 22 °C
